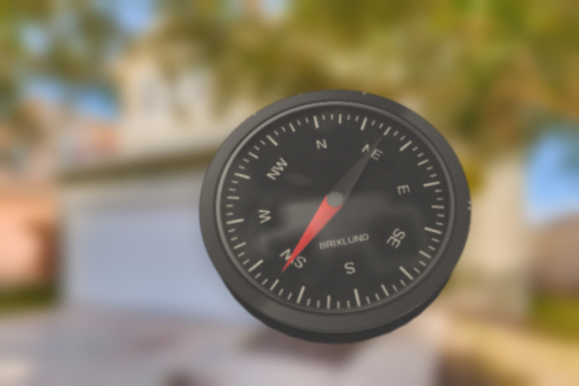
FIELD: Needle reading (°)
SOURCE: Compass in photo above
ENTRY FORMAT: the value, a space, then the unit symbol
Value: 225 °
